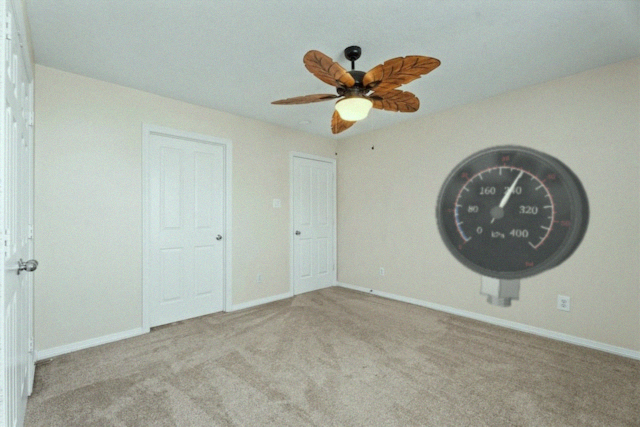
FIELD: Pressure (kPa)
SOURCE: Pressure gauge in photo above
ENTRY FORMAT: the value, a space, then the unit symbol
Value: 240 kPa
